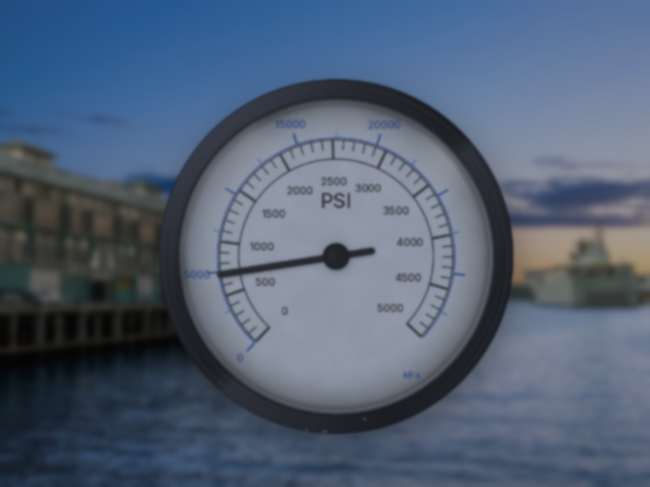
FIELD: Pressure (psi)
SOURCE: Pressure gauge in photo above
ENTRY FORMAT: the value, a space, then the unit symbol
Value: 700 psi
